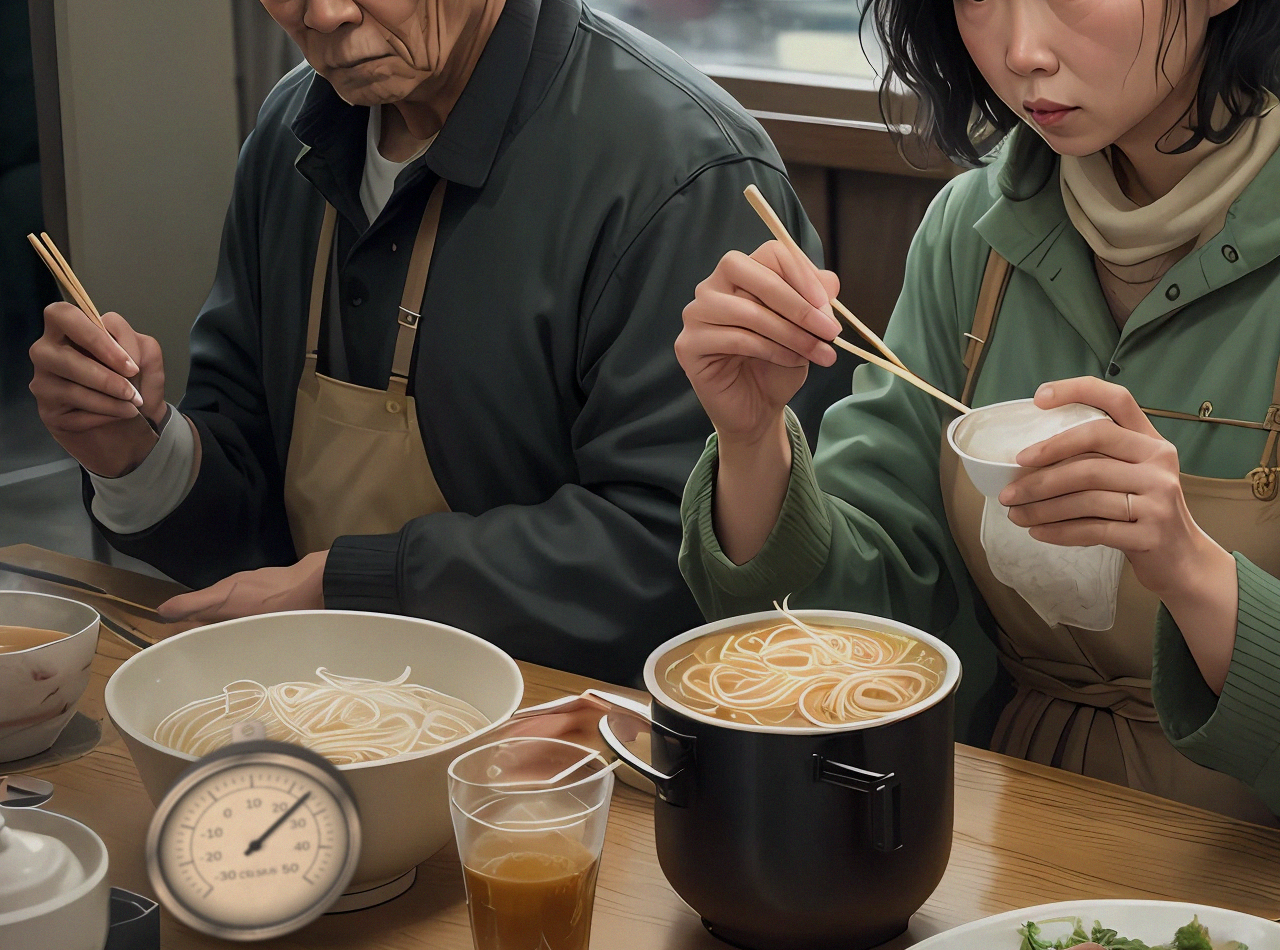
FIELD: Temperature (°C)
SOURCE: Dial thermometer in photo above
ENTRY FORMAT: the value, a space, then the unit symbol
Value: 24 °C
